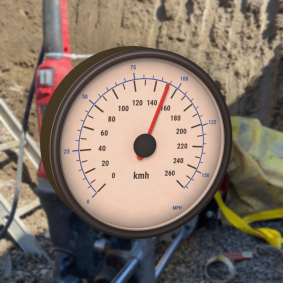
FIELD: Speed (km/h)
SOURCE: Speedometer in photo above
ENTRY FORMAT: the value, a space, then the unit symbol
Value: 150 km/h
